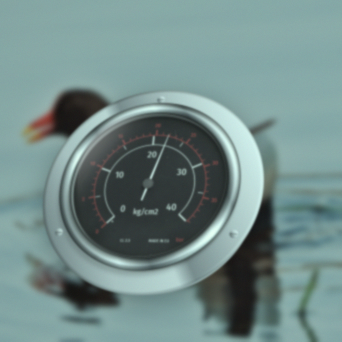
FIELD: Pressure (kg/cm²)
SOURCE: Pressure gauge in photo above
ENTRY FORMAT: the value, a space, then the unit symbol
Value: 22.5 kg/cm²
